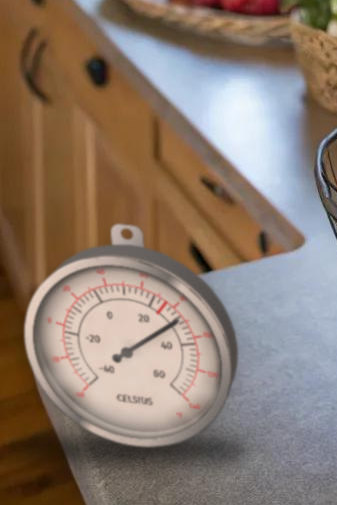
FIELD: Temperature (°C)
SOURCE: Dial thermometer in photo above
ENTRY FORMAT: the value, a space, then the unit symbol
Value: 30 °C
